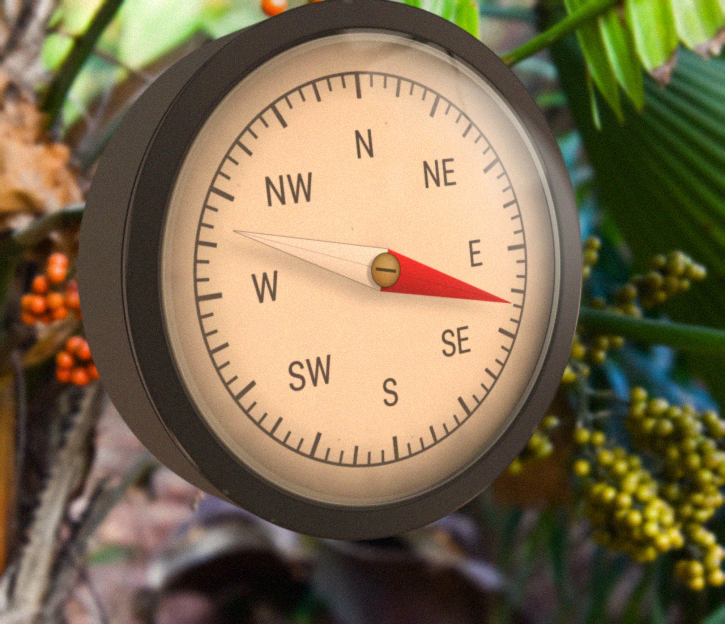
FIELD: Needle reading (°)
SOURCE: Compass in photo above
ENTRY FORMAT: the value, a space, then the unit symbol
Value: 110 °
